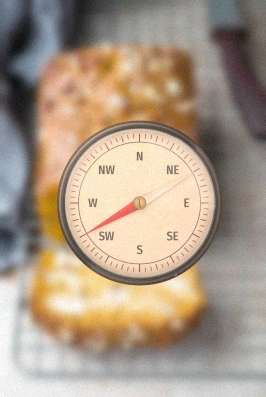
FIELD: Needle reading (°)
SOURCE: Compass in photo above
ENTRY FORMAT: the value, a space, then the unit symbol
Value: 240 °
